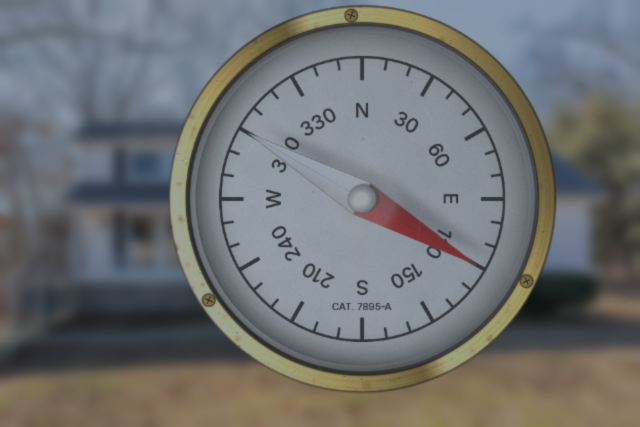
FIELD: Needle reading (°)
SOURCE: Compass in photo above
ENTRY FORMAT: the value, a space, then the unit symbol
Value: 120 °
